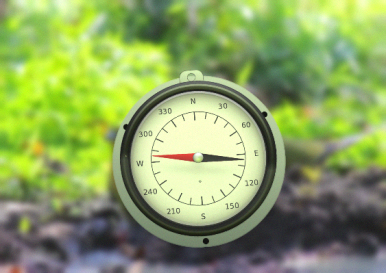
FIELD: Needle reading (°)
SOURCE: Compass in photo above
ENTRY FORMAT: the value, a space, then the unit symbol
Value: 277.5 °
